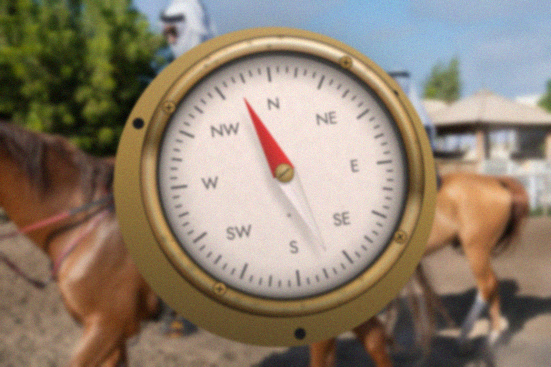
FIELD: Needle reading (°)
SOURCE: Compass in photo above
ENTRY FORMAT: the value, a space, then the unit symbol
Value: 340 °
